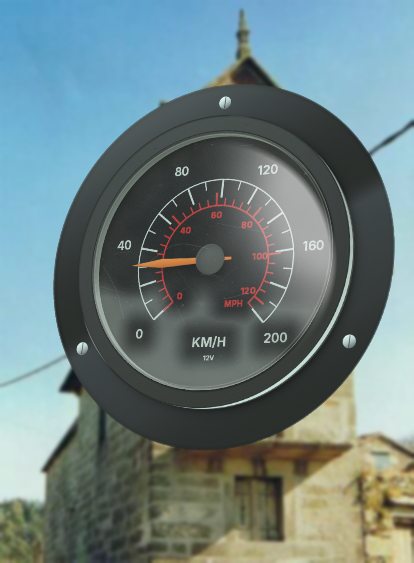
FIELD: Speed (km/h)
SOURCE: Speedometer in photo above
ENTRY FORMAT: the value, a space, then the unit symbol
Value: 30 km/h
